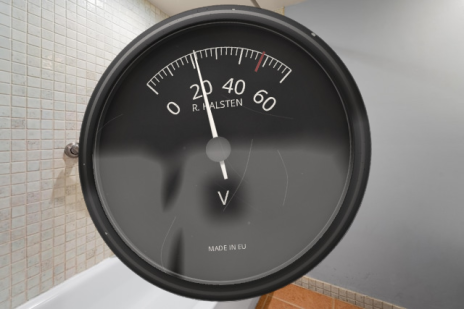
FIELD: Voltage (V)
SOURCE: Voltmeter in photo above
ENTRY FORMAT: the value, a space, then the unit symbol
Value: 22 V
